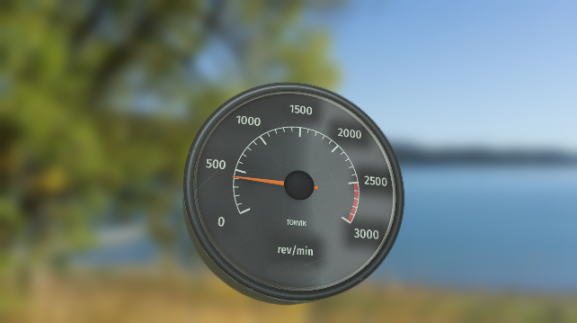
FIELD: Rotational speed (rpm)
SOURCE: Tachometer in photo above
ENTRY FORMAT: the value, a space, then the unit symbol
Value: 400 rpm
